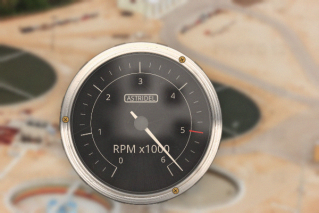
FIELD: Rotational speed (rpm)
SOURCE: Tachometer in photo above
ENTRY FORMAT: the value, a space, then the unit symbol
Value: 5800 rpm
